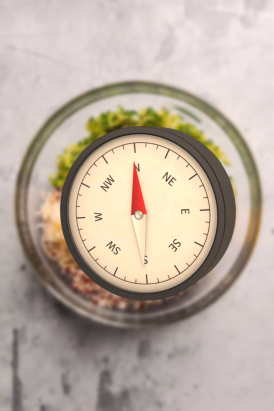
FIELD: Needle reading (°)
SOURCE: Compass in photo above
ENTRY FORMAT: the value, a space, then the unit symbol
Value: 0 °
